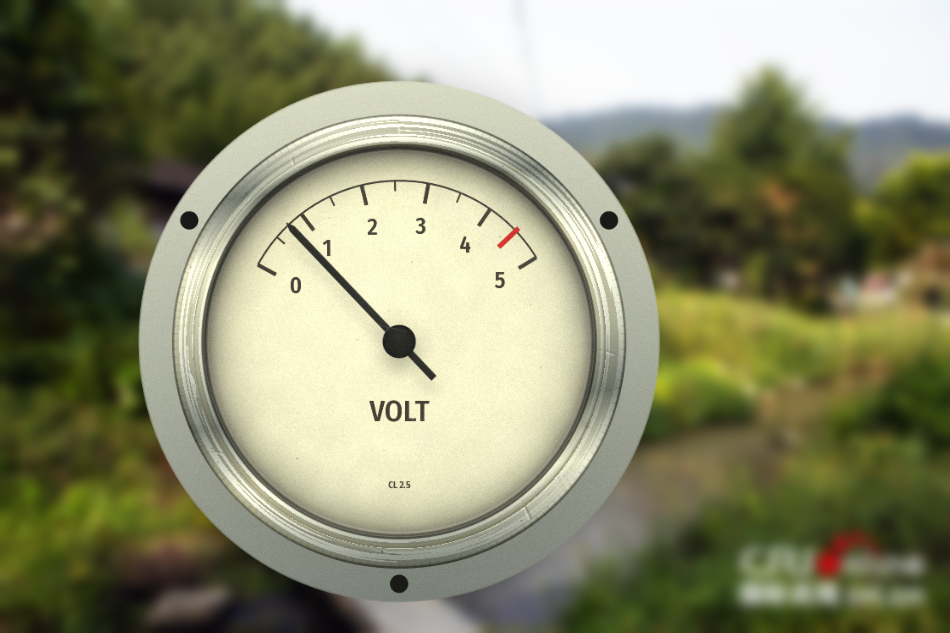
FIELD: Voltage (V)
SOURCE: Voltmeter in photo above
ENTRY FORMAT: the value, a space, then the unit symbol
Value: 0.75 V
